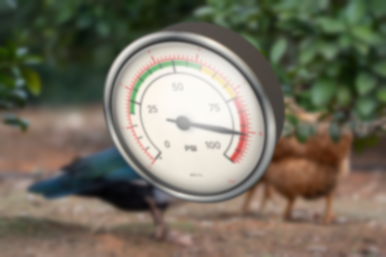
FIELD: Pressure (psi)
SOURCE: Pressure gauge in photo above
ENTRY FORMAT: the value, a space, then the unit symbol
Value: 87.5 psi
